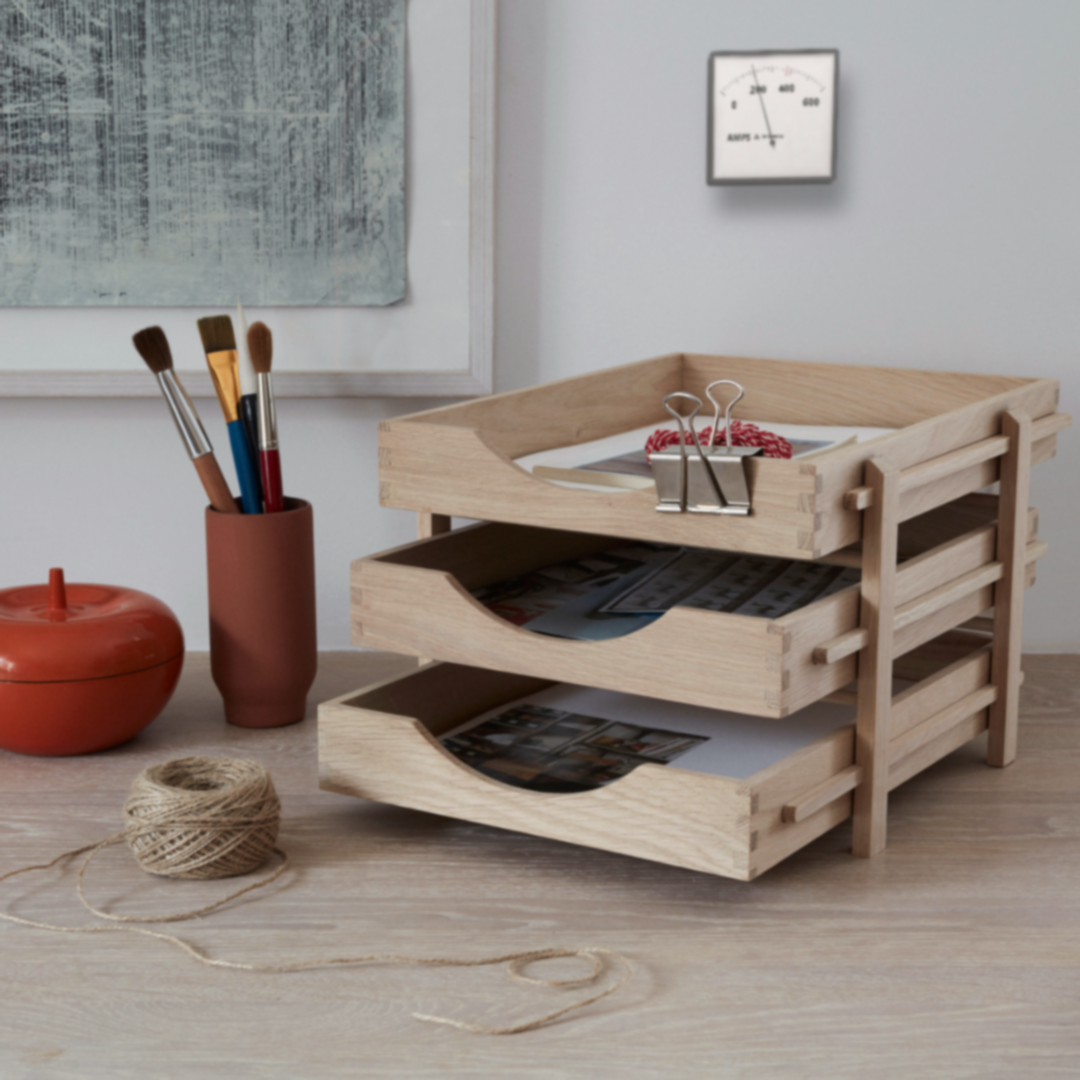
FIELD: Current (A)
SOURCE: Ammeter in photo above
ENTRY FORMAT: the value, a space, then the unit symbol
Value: 200 A
